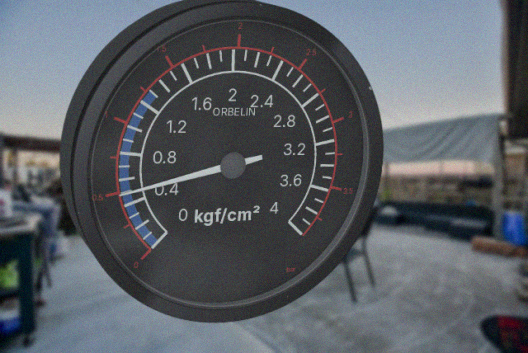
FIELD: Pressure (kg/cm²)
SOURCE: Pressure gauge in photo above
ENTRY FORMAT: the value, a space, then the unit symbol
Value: 0.5 kg/cm²
